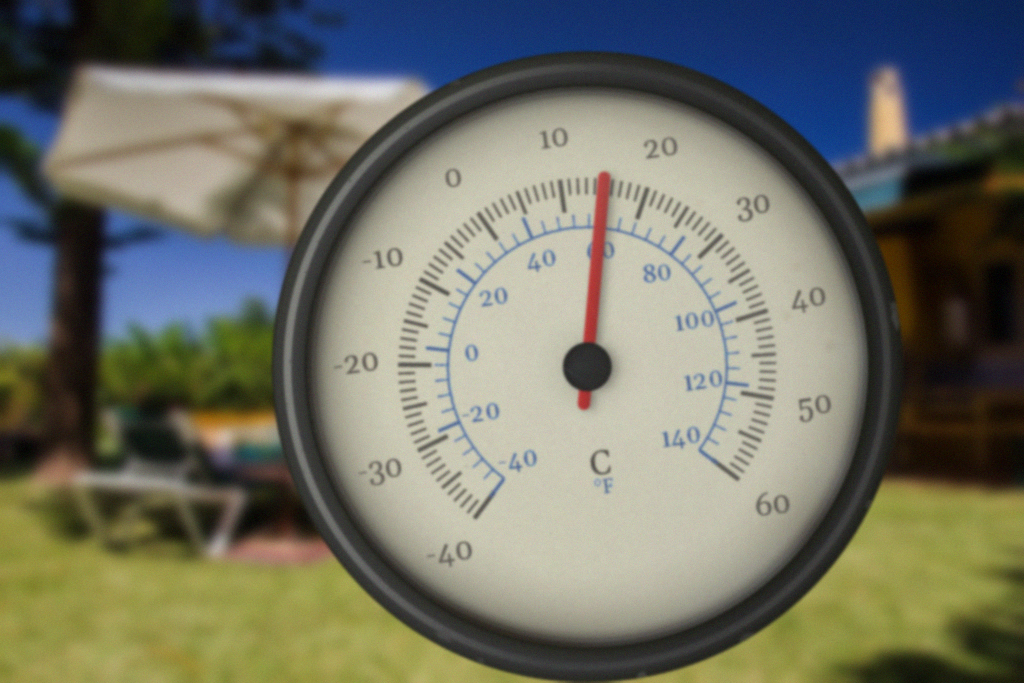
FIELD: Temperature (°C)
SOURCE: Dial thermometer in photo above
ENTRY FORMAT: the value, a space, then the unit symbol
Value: 15 °C
